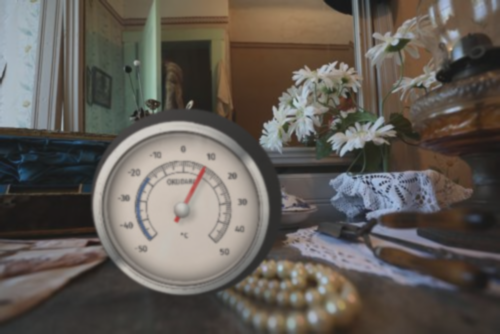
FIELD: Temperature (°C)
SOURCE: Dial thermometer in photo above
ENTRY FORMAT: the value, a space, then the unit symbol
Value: 10 °C
